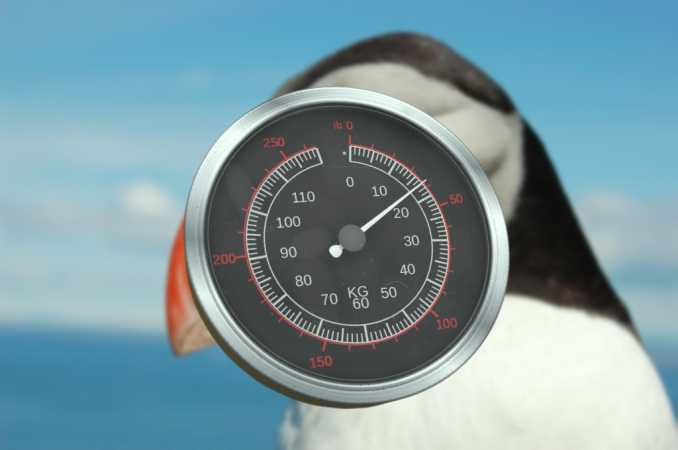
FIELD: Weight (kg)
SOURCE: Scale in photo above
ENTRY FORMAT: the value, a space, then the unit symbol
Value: 17 kg
